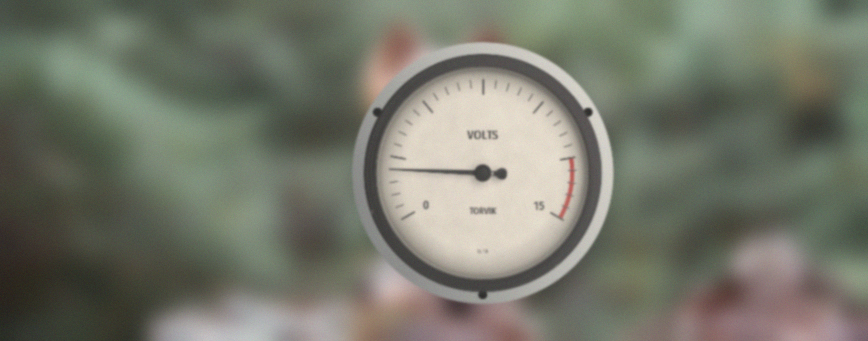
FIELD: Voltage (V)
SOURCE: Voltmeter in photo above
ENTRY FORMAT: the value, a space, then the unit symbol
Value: 2 V
